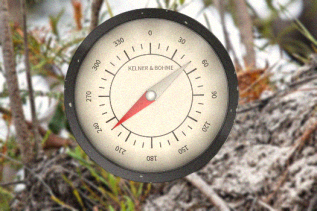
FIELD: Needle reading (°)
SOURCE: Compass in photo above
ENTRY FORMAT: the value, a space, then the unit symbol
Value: 230 °
